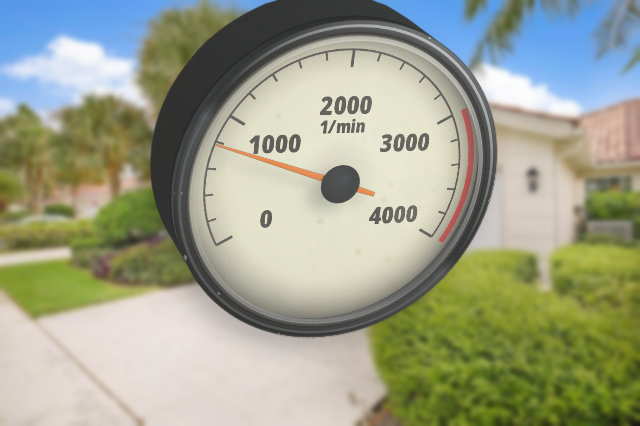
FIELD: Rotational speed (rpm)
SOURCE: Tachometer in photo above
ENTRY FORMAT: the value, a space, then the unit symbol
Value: 800 rpm
